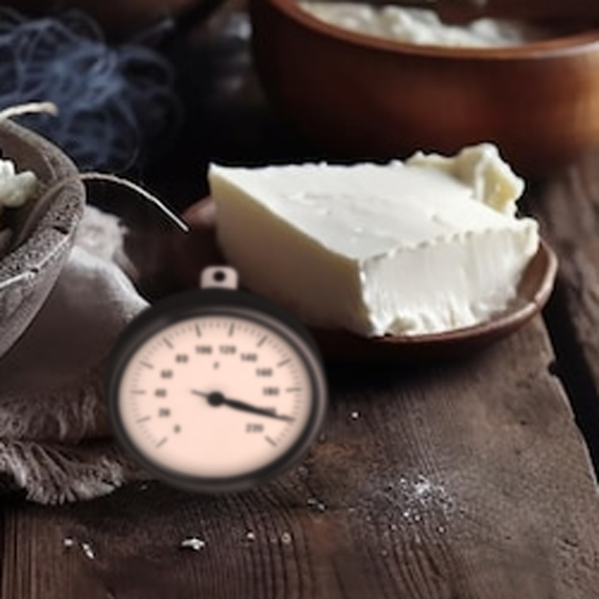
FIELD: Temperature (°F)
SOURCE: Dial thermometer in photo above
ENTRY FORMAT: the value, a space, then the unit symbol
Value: 200 °F
